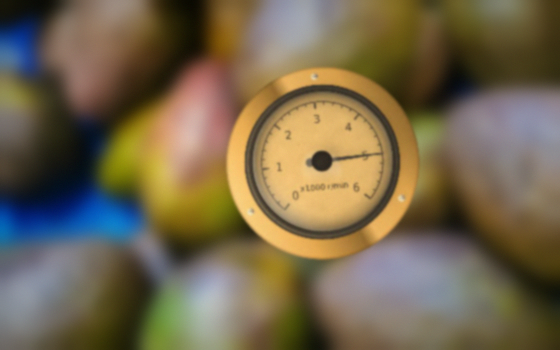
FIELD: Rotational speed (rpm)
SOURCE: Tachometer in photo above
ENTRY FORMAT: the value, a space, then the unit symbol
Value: 5000 rpm
